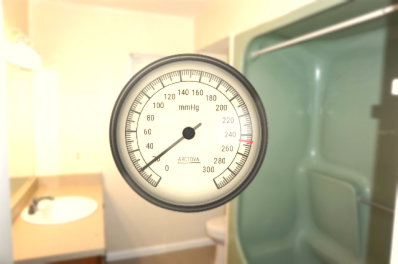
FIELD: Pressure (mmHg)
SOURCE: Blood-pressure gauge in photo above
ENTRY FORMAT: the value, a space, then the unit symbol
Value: 20 mmHg
